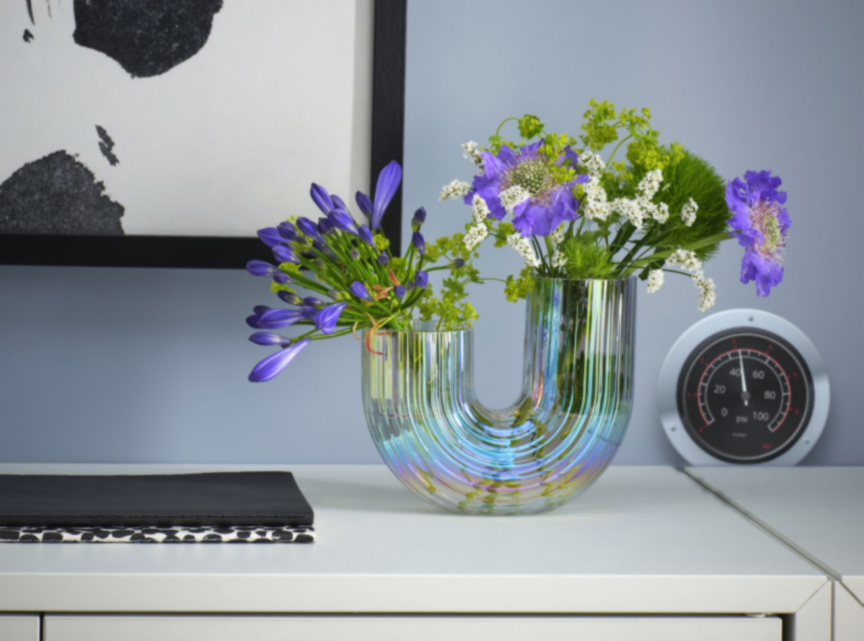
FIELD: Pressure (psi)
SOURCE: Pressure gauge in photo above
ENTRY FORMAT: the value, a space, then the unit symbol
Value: 45 psi
